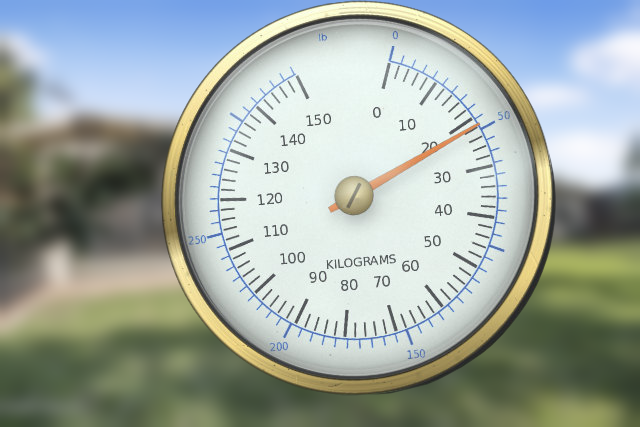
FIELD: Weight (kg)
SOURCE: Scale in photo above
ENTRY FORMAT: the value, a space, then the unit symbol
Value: 22 kg
